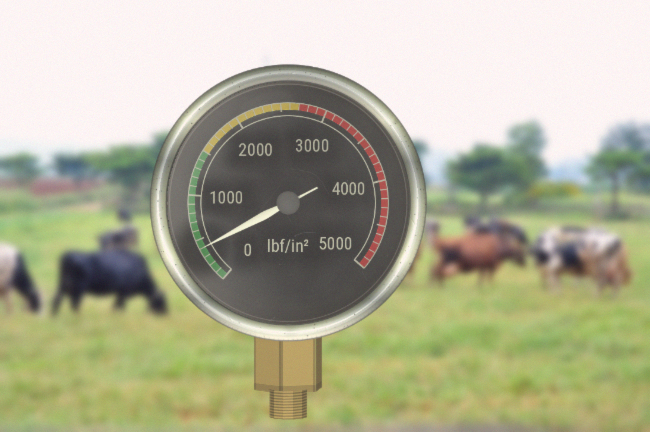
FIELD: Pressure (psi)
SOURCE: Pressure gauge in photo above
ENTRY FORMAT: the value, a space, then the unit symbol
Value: 400 psi
